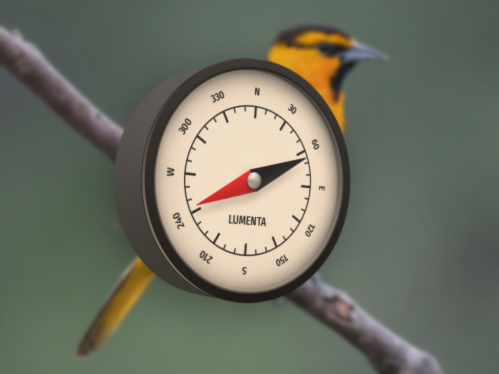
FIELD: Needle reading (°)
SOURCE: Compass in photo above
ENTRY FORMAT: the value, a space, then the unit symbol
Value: 245 °
